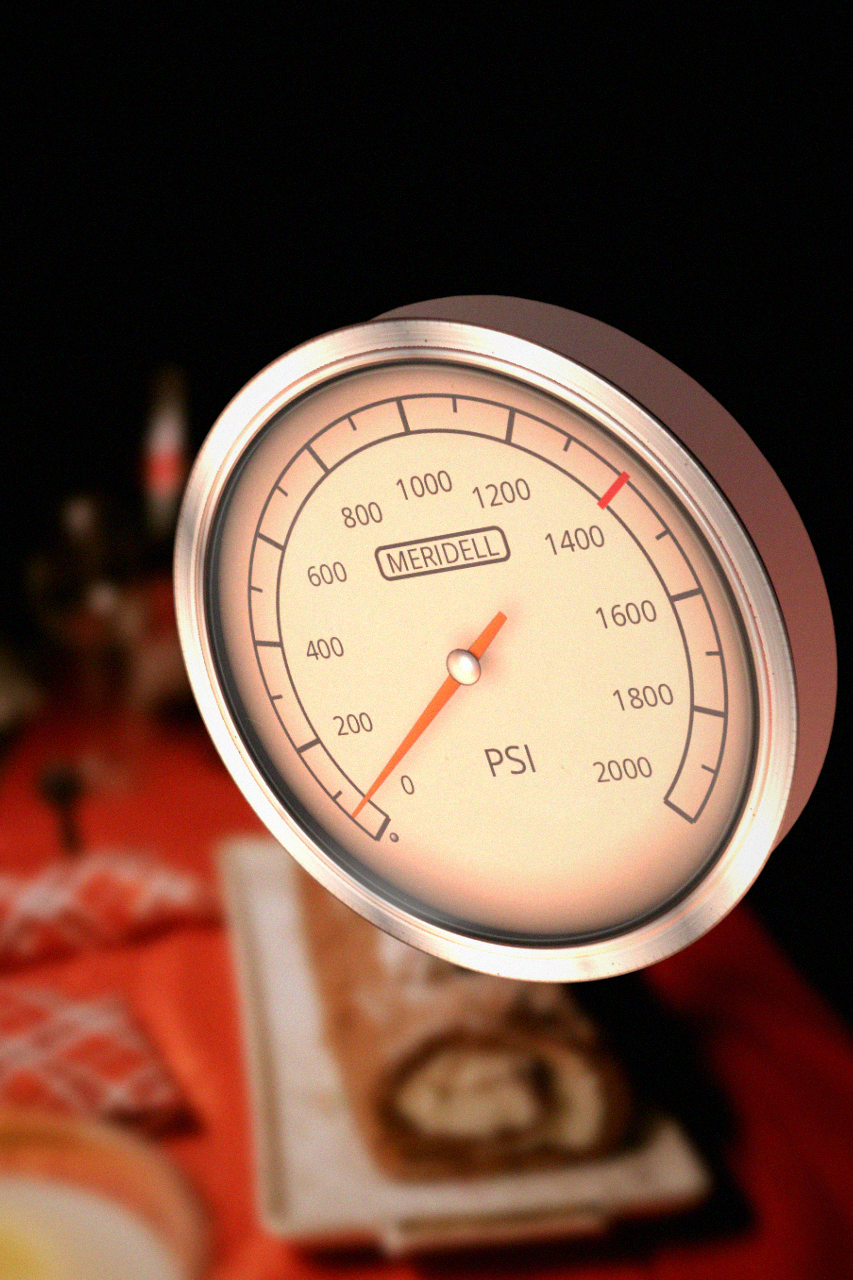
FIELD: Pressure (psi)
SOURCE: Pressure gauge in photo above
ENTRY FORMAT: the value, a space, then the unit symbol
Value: 50 psi
